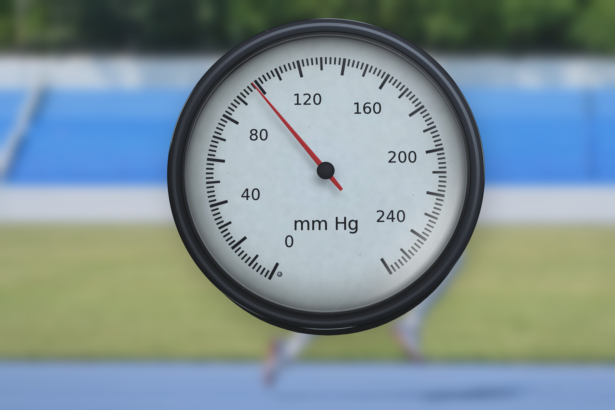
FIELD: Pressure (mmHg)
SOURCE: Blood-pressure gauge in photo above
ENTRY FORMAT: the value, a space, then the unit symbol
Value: 98 mmHg
